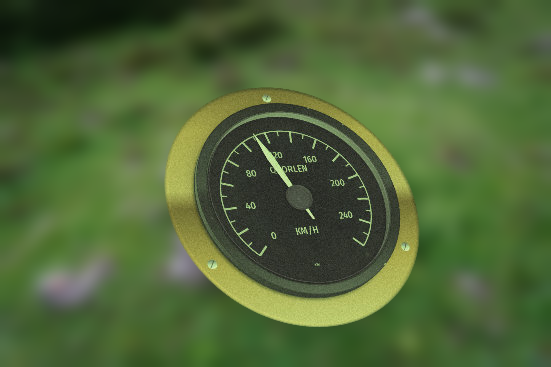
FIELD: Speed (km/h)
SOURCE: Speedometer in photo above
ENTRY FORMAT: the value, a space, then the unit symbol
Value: 110 km/h
